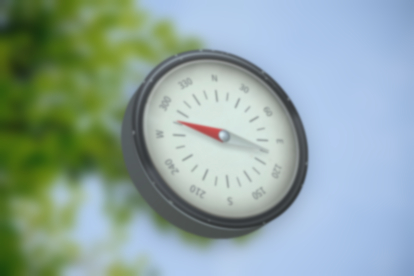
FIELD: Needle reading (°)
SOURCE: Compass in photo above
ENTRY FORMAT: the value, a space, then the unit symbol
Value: 285 °
